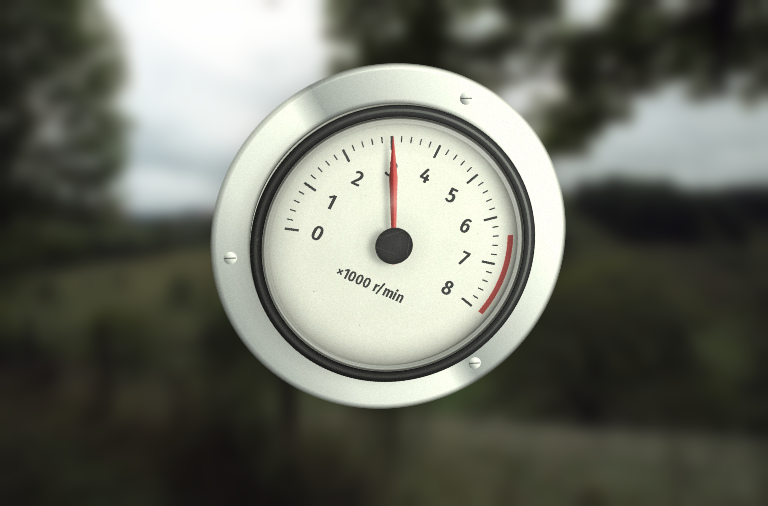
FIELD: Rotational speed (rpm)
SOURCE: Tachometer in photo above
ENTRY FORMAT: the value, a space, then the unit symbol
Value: 3000 rpm
